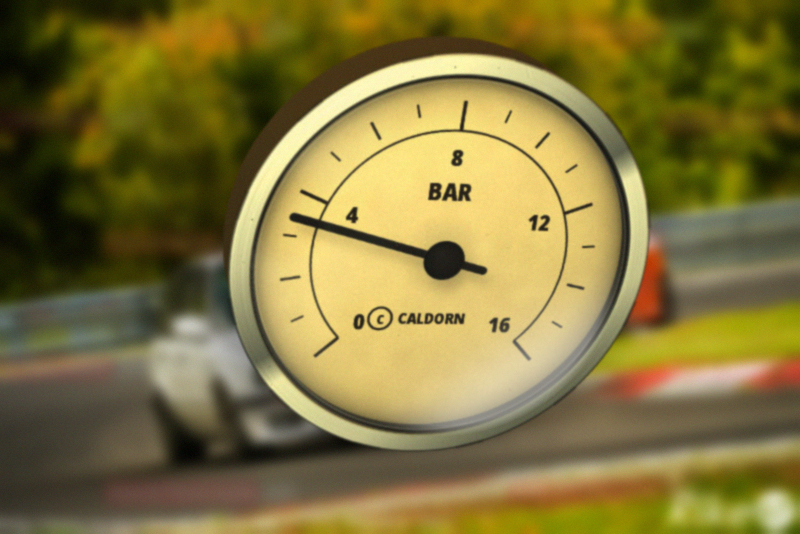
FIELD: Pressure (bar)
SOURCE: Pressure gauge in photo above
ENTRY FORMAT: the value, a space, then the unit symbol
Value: 3.5 bar
